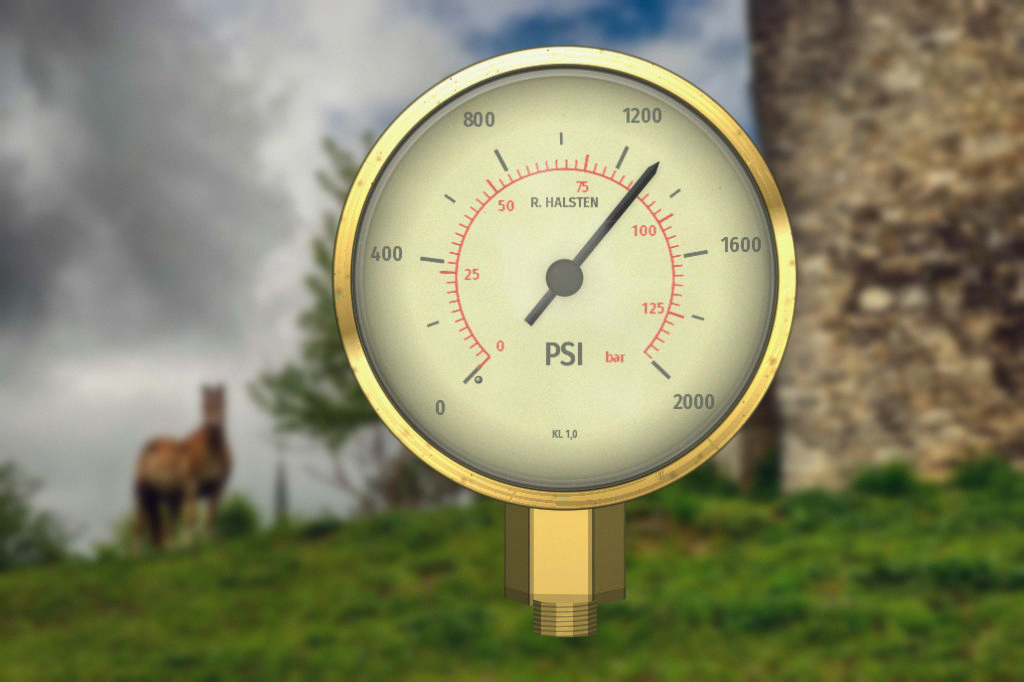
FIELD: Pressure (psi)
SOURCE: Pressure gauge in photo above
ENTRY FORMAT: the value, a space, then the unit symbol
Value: 1300 psi
